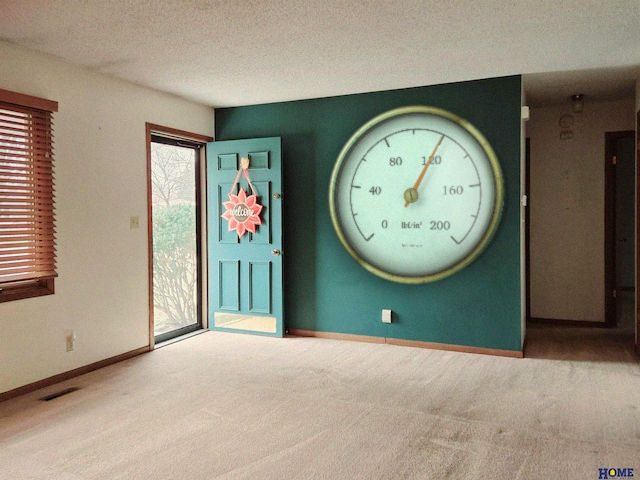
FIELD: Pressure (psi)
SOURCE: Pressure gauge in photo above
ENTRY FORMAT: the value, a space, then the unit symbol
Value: 120 psi
